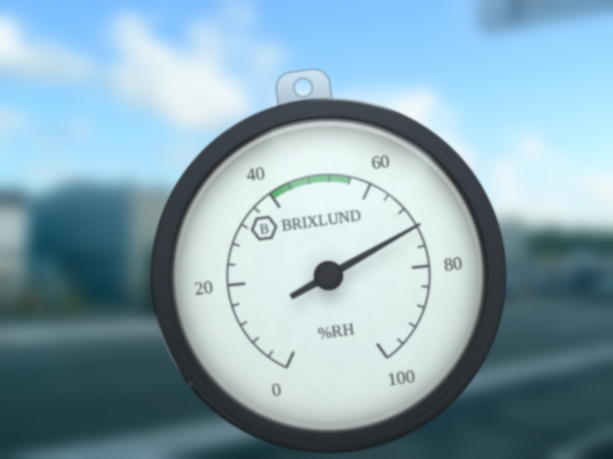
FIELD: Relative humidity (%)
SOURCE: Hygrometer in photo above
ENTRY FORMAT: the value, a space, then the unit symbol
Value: 72 %
